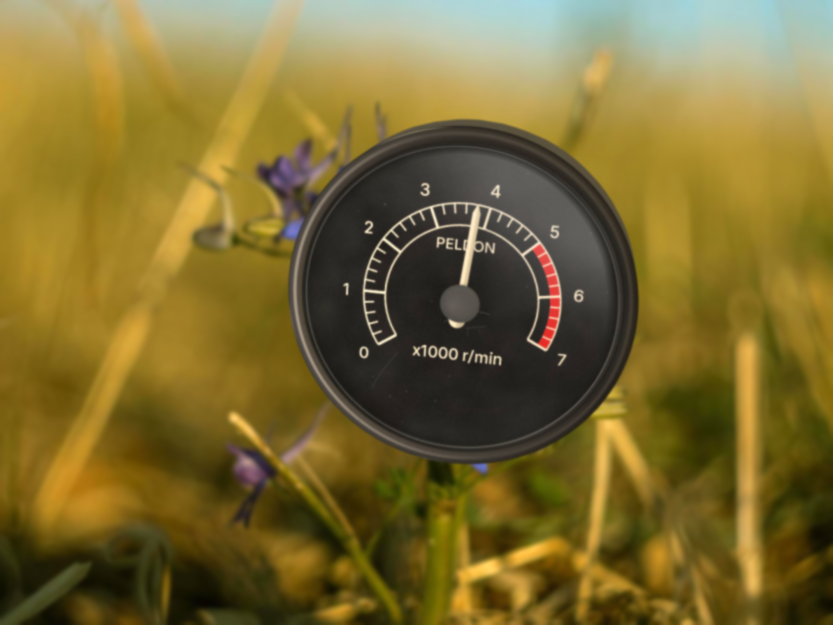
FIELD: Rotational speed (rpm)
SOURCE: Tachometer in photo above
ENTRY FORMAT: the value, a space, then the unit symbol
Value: 3800 rpm
